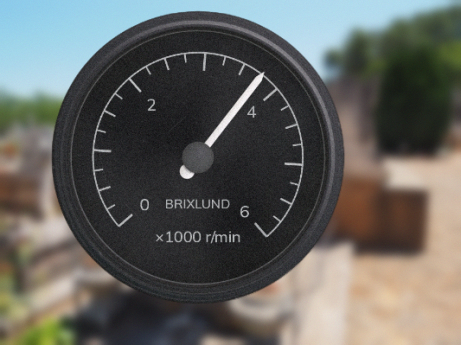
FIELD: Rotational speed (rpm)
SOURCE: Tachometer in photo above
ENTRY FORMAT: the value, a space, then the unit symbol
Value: 3750 rpm
